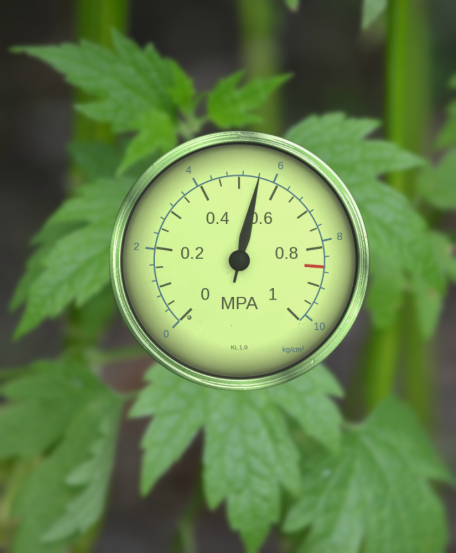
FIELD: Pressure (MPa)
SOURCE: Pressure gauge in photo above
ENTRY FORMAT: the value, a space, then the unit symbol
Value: 0.55 MPa
